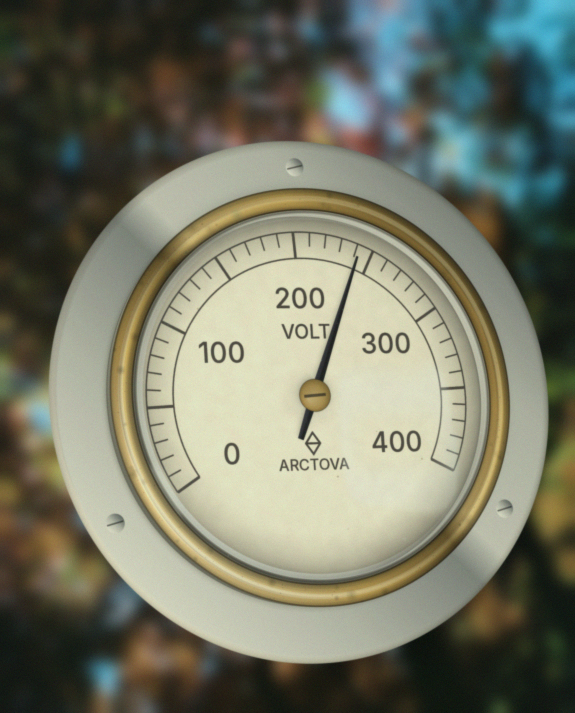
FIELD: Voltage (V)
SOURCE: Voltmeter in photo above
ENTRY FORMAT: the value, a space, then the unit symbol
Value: 240 V
